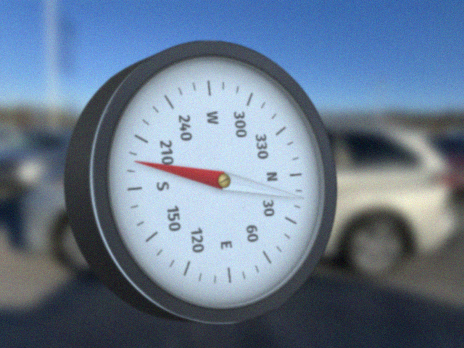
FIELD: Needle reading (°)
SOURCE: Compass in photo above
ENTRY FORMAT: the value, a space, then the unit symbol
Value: 195 °
